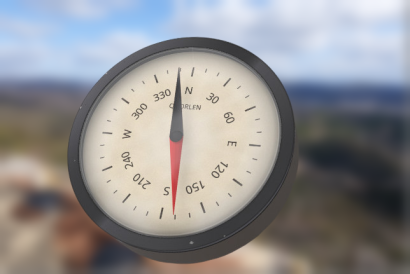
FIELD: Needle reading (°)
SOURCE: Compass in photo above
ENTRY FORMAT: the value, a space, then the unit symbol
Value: 170 °
